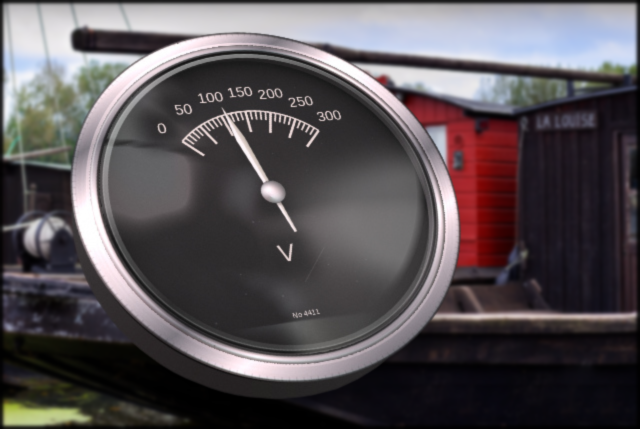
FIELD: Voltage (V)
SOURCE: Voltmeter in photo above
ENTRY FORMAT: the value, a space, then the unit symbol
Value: 100 V
